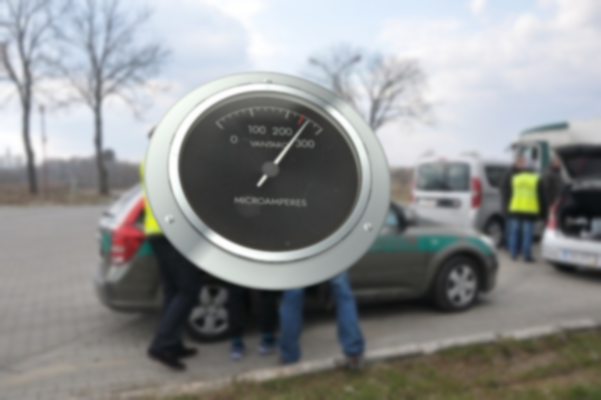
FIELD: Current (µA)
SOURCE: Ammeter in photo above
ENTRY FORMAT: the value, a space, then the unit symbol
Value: 260 µA
